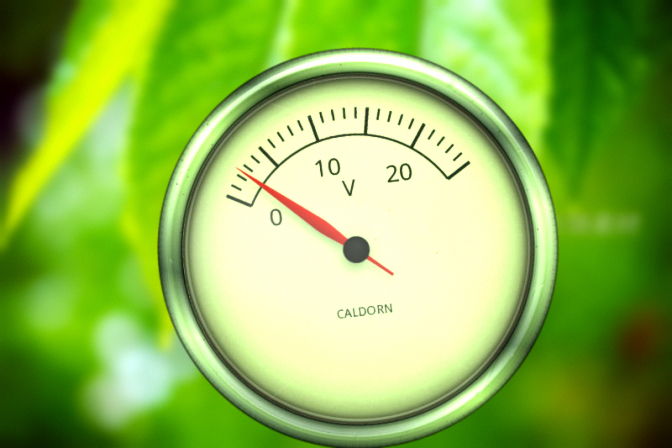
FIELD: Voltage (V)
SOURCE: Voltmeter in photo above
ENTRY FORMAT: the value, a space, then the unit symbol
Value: 2.5 V
